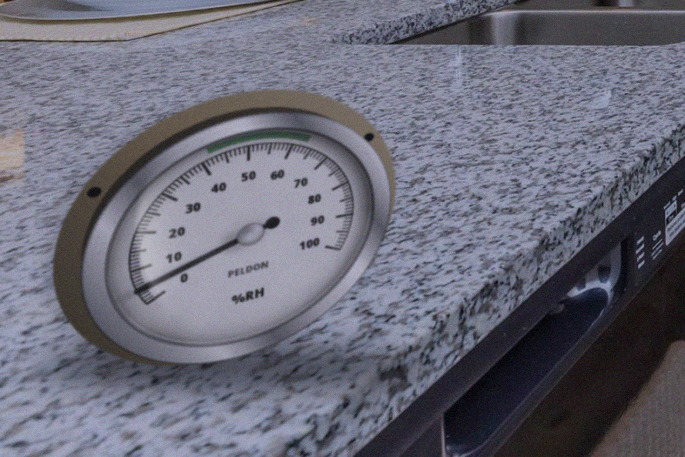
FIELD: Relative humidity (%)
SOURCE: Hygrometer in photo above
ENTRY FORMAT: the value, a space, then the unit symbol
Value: 5 %
